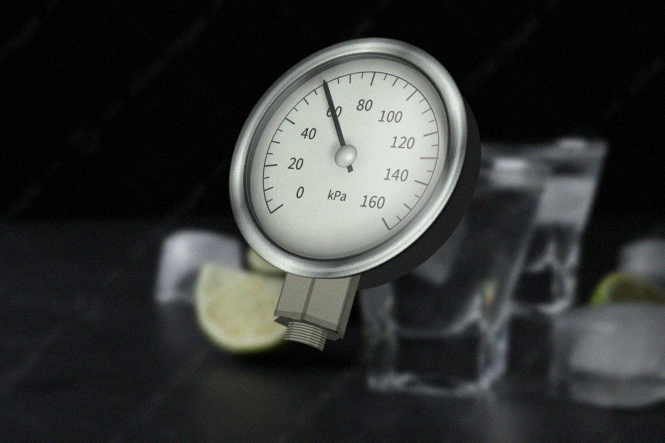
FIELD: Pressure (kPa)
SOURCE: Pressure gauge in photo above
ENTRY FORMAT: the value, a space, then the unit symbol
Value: 60 kPa
